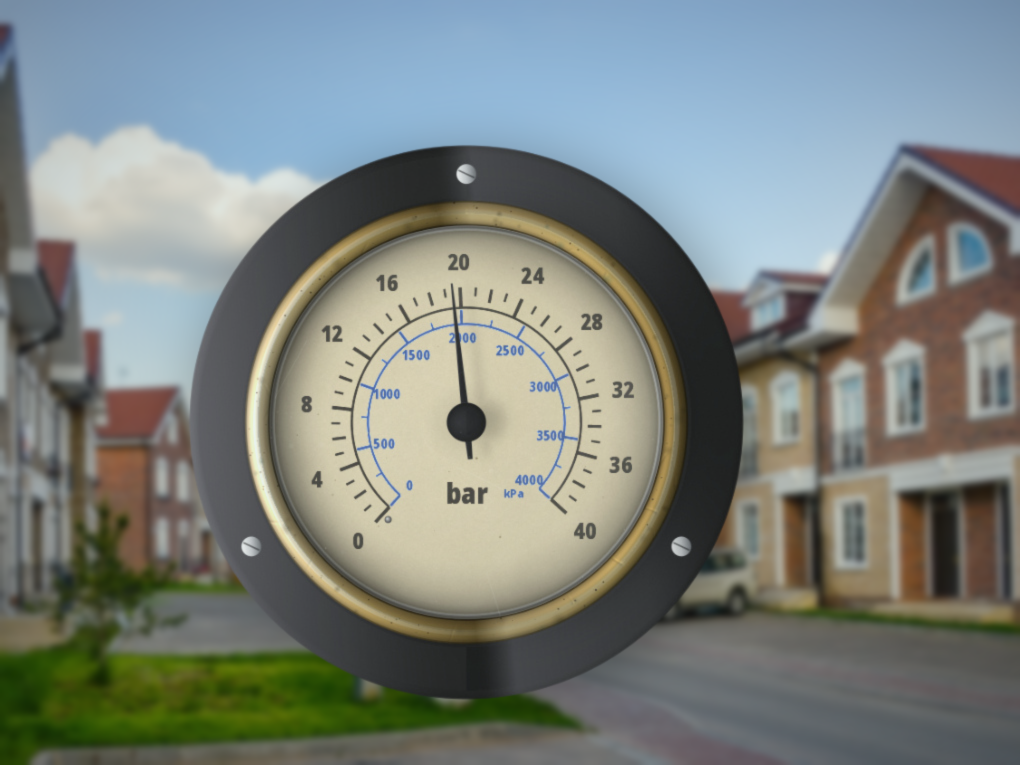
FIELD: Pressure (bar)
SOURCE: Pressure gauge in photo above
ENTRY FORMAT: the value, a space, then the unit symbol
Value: 19.5 bar
